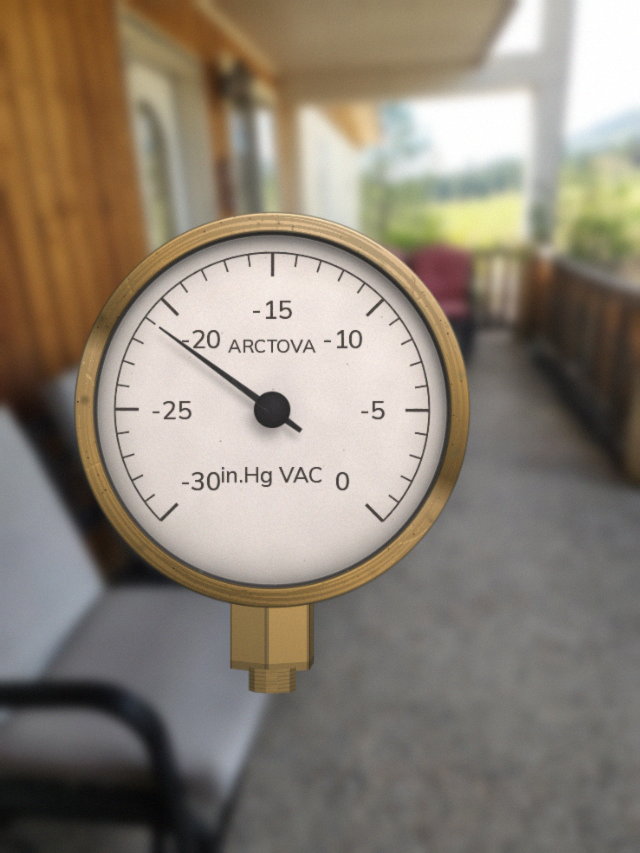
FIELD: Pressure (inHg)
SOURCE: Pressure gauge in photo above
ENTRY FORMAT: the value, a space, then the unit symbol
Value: -21 inHg
